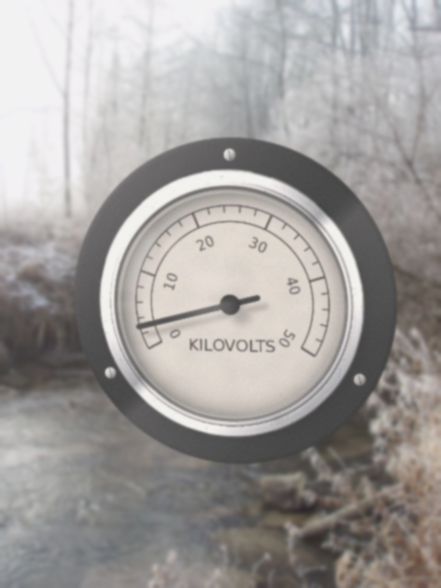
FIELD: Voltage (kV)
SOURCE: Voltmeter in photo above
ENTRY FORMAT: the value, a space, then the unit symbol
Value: 3 kV
